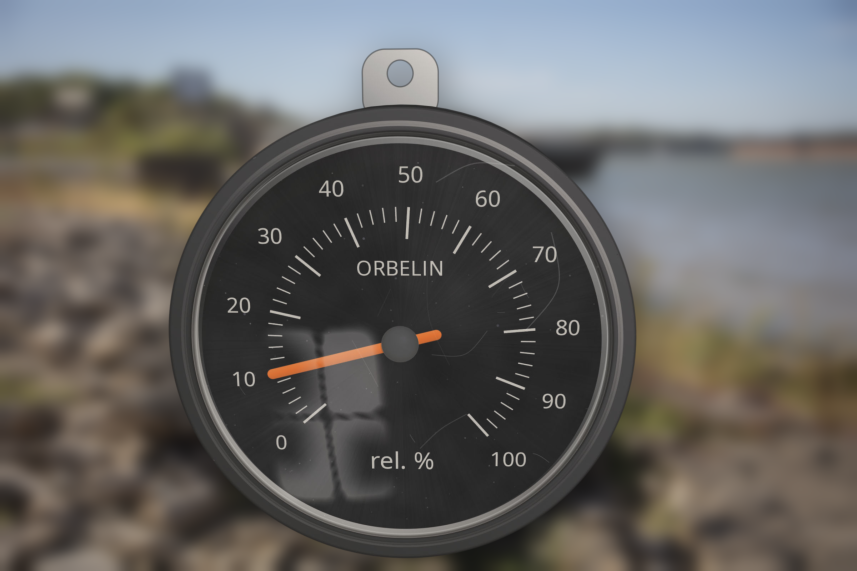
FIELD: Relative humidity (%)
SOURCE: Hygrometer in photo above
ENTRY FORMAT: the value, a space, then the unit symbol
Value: 10 %
